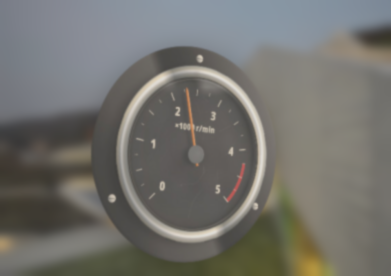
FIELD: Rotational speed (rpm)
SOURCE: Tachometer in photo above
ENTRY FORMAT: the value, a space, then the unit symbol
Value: 2250 rpm
